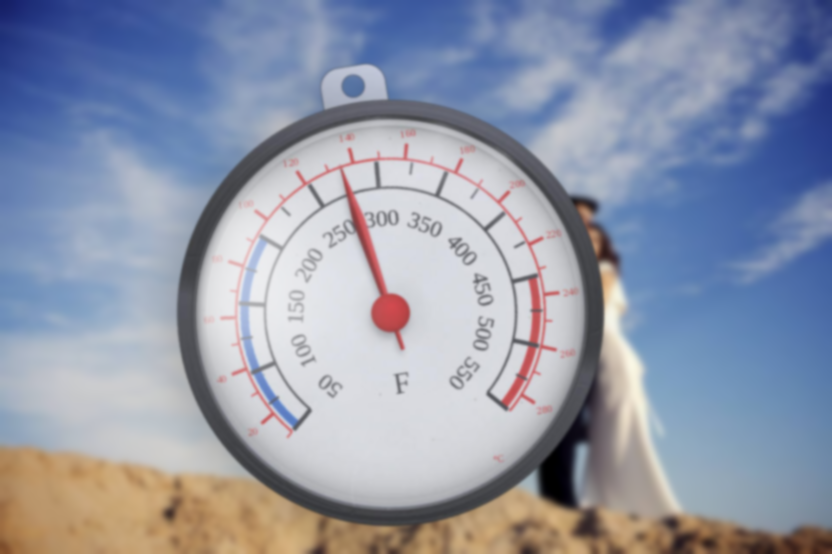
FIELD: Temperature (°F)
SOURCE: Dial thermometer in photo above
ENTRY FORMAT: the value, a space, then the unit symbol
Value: 275 °F
